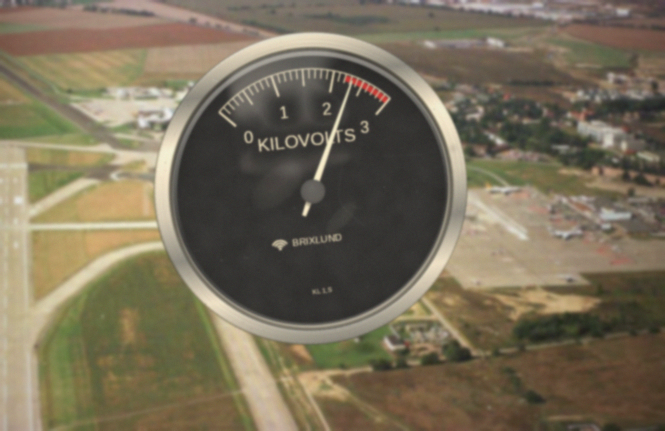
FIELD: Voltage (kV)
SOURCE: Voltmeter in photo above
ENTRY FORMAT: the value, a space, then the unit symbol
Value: 2.3 kV
